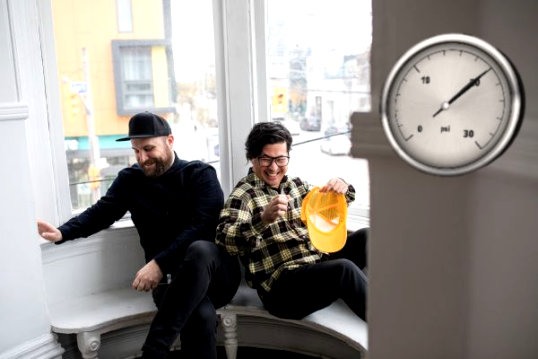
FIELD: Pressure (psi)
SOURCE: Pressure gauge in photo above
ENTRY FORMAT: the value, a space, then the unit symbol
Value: 20 psi
